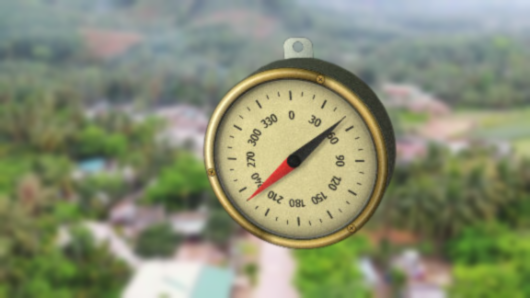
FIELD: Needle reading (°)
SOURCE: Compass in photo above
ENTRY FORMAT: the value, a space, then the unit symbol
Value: 230 °
